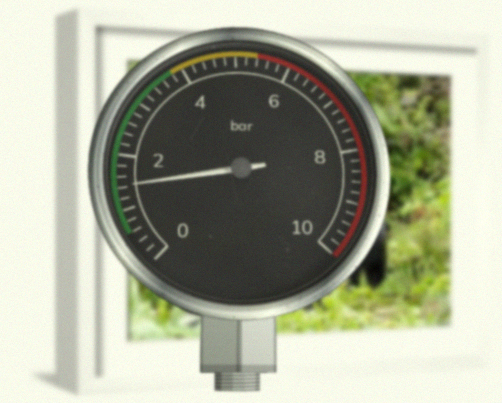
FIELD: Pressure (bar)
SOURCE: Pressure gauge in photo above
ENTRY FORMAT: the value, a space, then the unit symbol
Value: 1.4 bar
